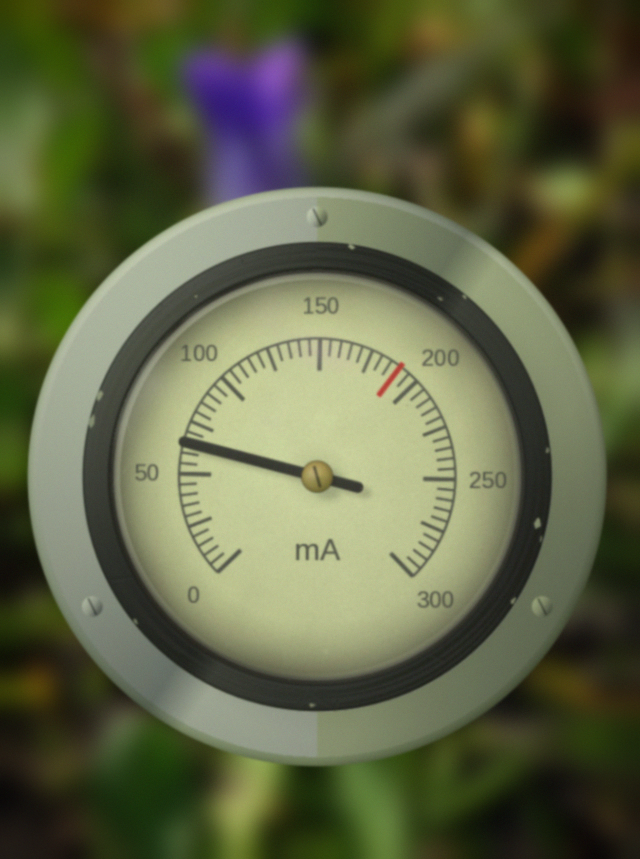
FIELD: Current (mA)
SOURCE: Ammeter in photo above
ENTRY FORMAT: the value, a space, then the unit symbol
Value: 65 mA
